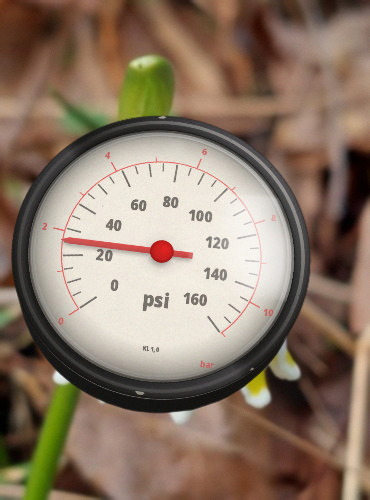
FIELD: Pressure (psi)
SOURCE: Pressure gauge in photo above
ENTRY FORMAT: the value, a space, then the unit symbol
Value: 25 psi
